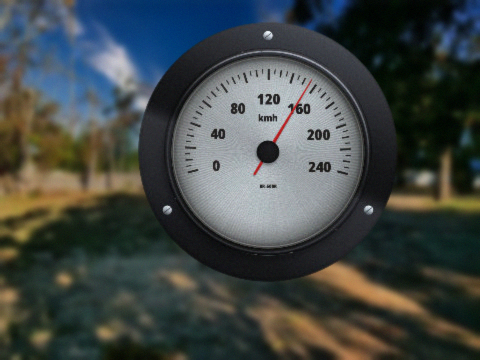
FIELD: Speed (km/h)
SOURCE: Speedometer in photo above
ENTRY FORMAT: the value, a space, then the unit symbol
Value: 155 km/h
